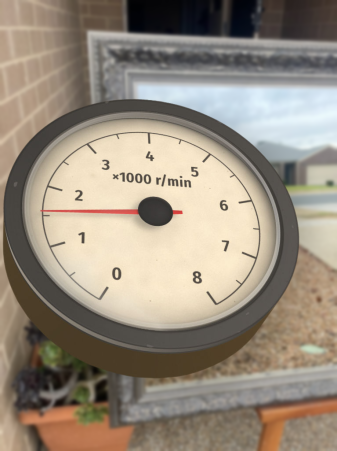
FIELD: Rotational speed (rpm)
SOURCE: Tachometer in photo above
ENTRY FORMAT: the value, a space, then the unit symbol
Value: 1500 rpm
